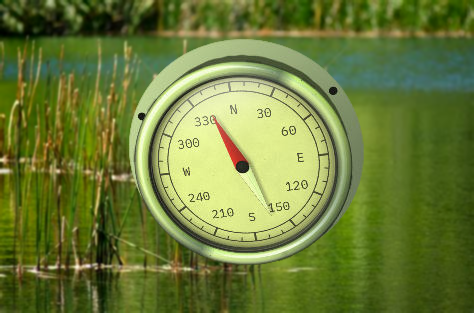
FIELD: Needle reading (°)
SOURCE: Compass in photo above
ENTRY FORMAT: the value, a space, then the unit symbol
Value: 340 °
